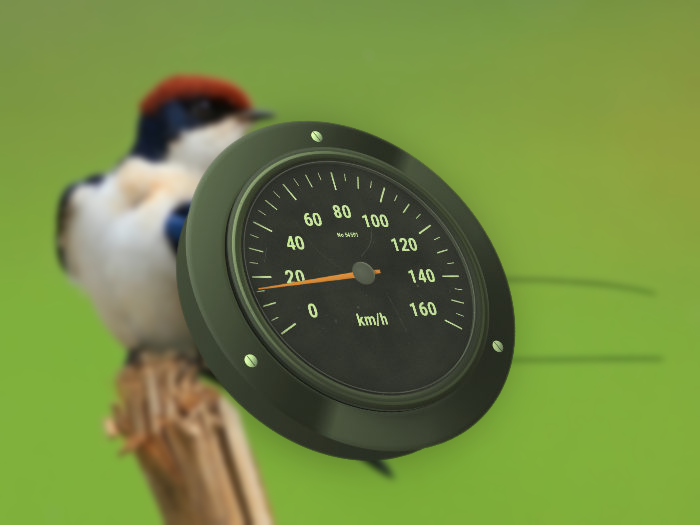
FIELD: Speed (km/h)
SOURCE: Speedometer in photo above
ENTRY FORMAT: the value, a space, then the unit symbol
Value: 15 km/h
